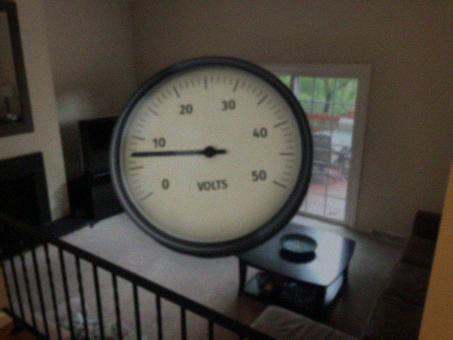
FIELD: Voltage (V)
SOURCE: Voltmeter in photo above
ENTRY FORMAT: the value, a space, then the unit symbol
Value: 7 V
